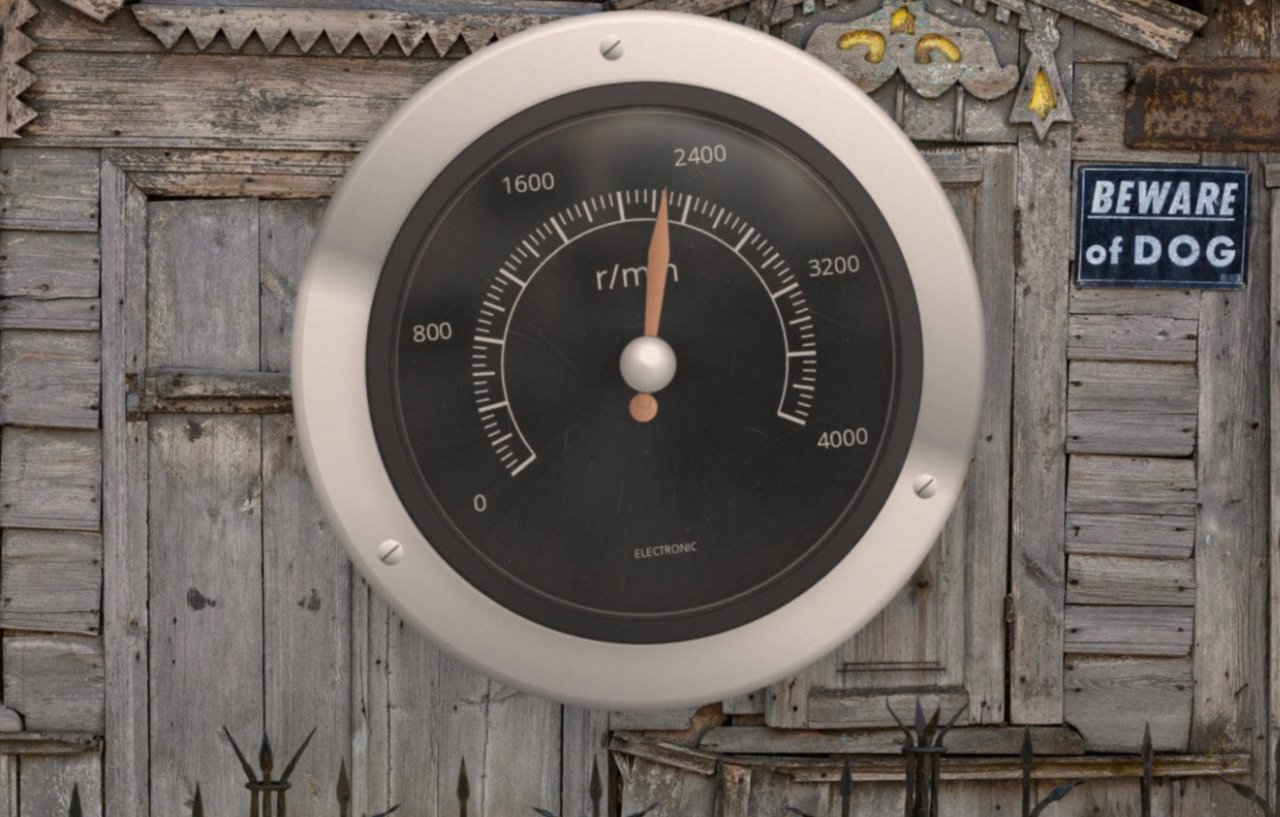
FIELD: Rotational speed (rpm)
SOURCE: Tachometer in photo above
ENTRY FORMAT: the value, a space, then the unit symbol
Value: 2250 rpm
